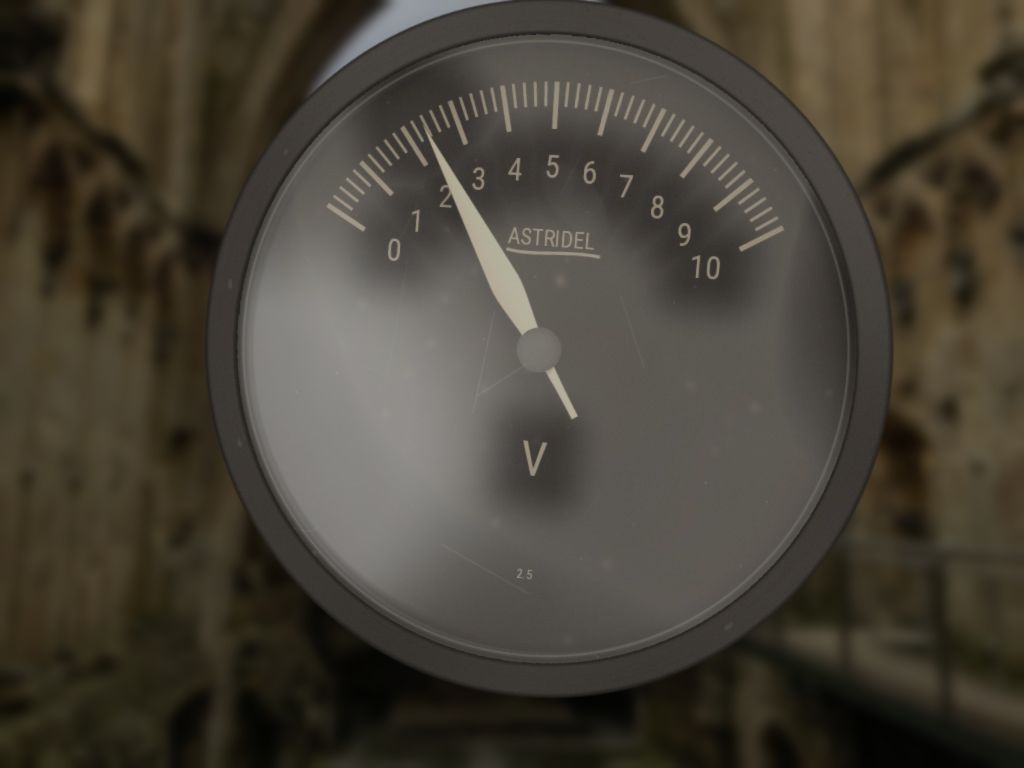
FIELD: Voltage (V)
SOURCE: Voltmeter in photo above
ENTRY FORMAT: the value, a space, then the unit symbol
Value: 2.4 V
